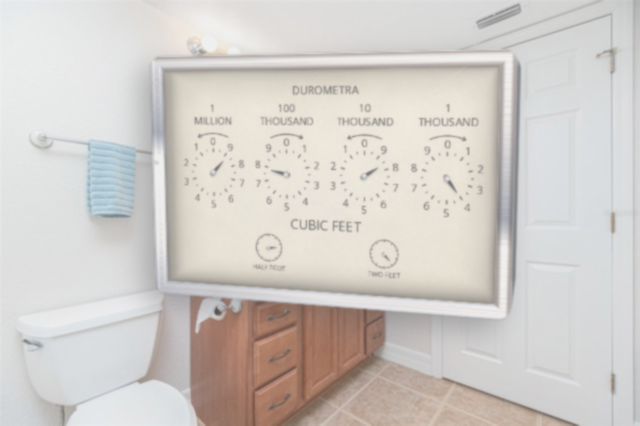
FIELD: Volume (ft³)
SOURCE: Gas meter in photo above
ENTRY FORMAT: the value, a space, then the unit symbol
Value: 878400 ft³
